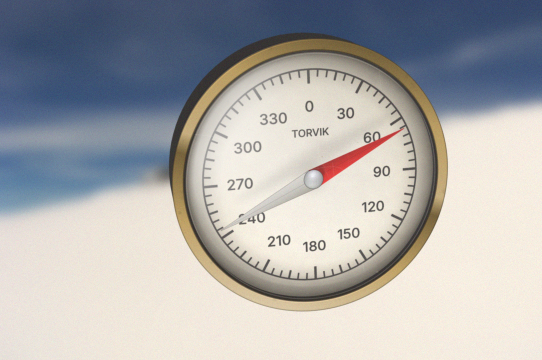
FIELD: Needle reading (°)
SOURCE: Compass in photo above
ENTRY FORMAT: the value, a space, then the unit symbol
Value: 65 °
